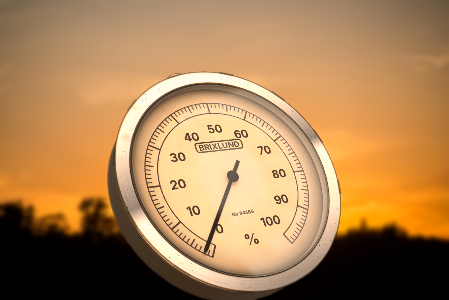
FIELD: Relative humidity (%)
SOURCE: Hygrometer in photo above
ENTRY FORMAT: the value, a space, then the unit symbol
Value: 2 %
